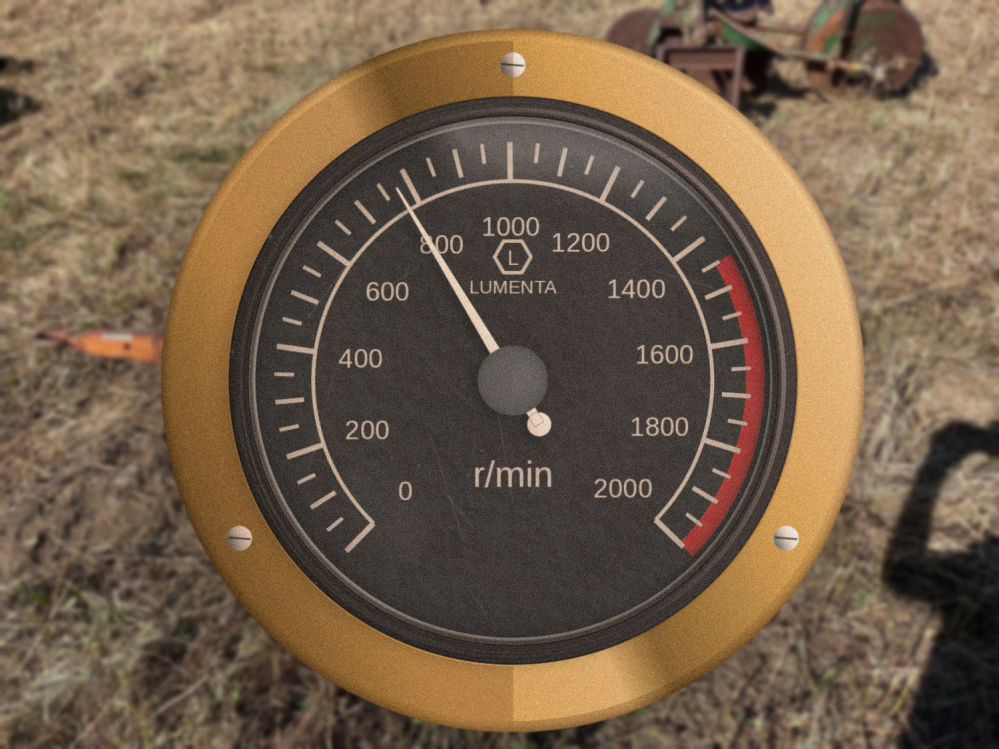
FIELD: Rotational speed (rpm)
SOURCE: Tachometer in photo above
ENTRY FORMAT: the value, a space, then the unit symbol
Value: 775 rpm
